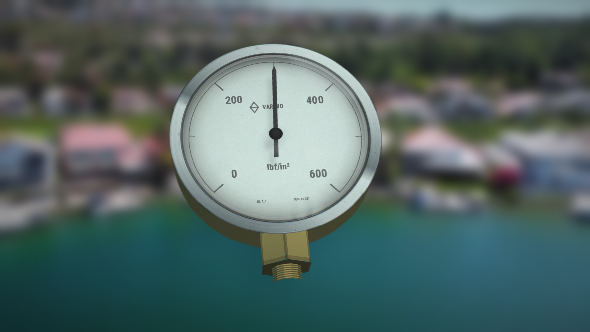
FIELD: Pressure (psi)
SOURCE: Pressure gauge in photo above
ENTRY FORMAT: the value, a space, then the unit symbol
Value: 300 psi
